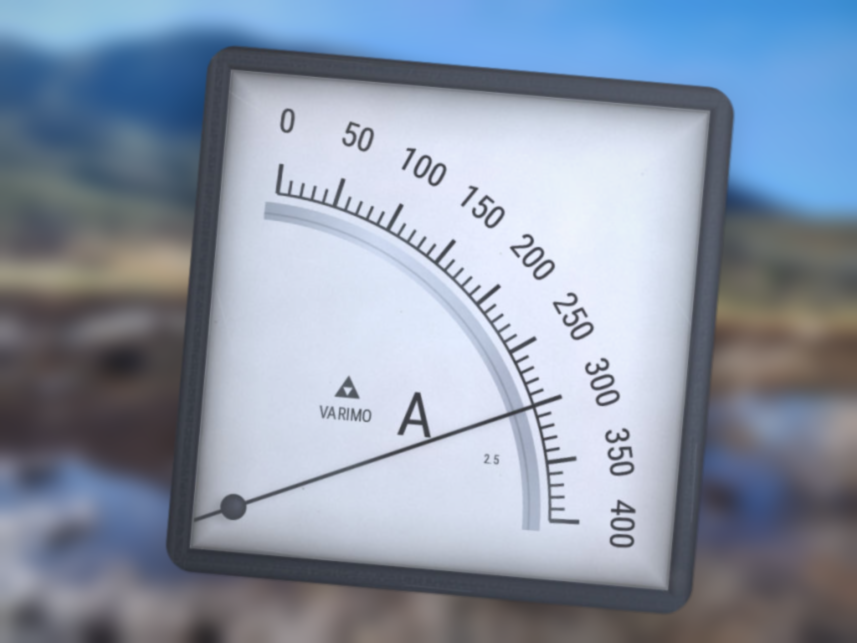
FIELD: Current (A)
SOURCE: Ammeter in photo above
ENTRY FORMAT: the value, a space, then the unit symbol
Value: 300 A
